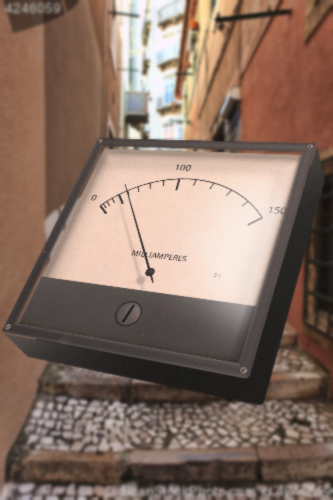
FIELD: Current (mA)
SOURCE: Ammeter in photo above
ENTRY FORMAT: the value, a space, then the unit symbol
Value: 60 mA
